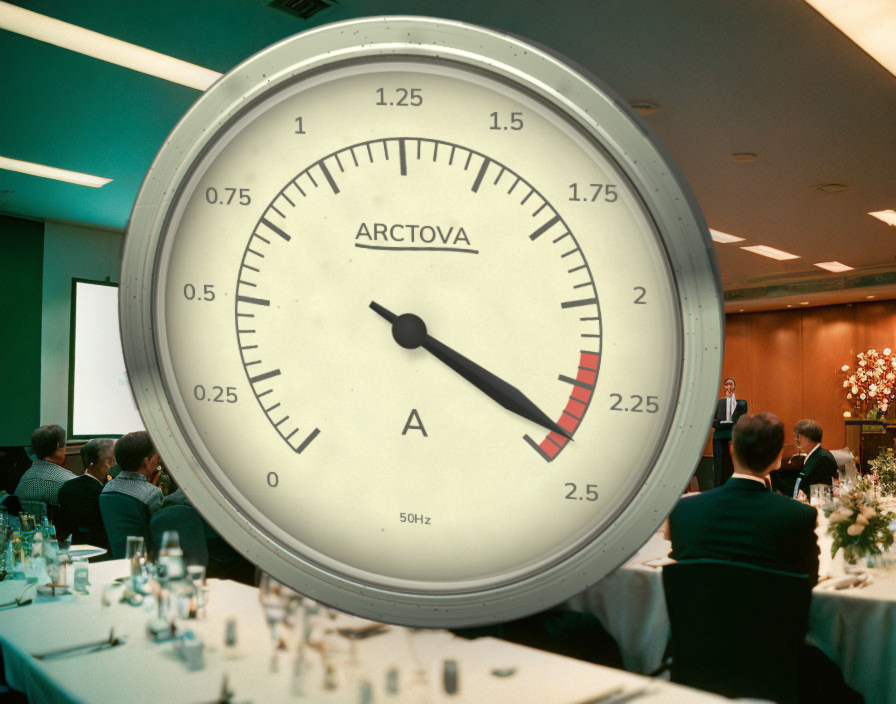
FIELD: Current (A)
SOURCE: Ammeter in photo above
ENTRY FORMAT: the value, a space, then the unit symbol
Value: 2.4 A
